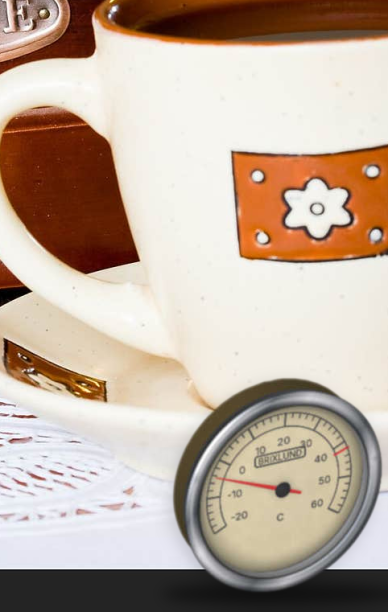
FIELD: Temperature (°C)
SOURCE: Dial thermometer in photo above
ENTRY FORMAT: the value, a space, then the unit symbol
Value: -4 °C
